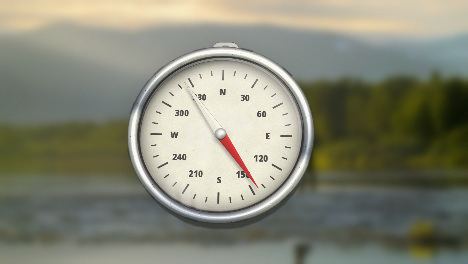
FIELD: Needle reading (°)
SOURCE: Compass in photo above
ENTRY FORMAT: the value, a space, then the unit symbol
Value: 145 °
